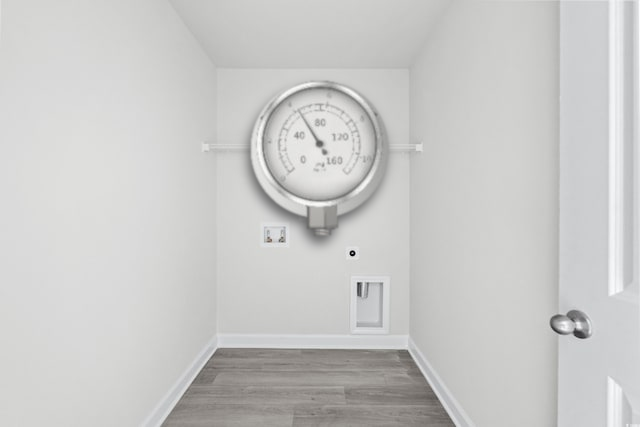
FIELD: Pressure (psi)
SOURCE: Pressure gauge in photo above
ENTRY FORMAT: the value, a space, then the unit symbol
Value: 60 psi
